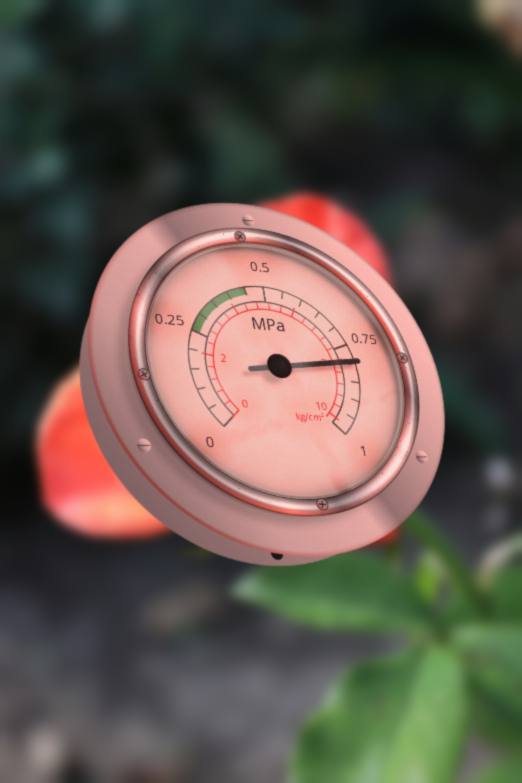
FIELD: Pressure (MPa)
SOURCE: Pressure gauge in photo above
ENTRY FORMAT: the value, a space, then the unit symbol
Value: 0.8 MPa
